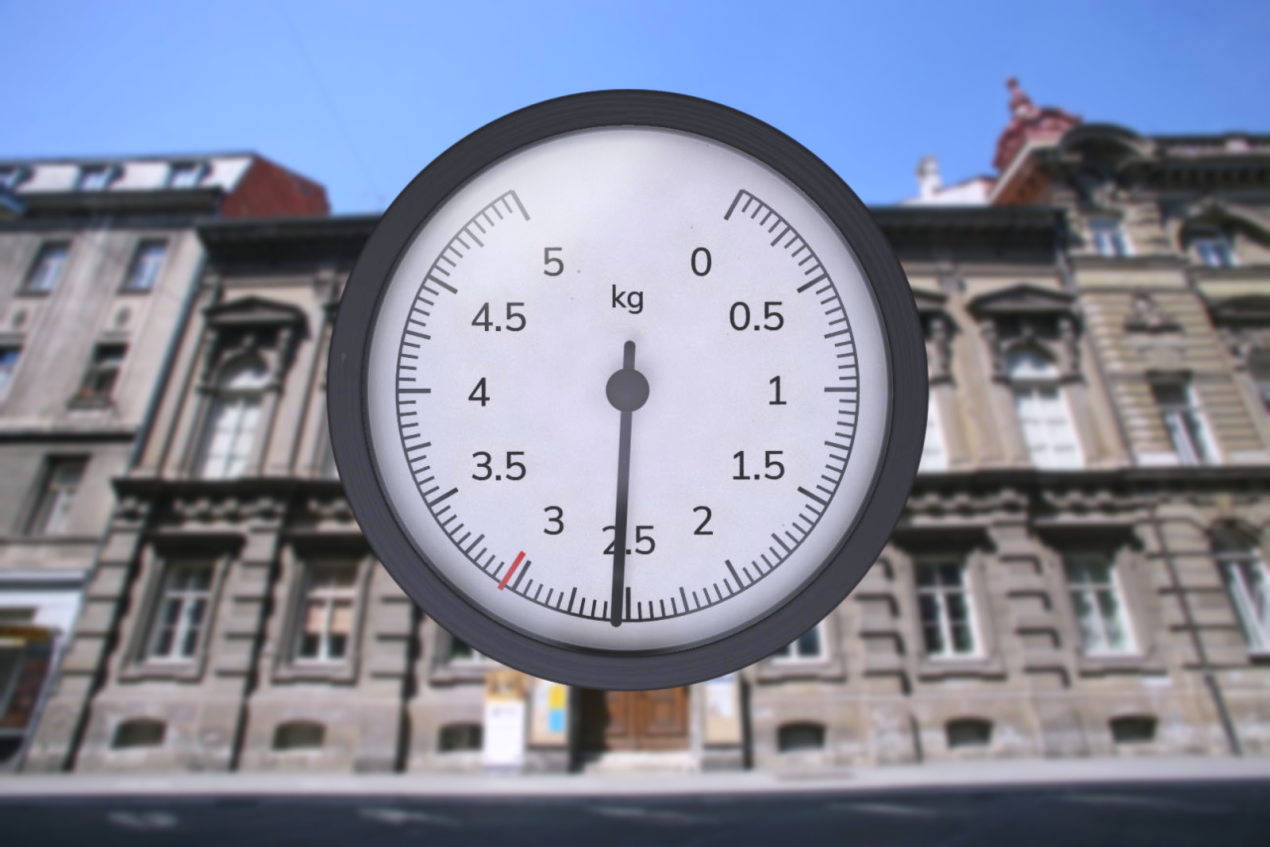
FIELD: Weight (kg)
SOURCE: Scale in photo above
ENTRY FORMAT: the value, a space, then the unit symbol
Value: 2.55 kg
